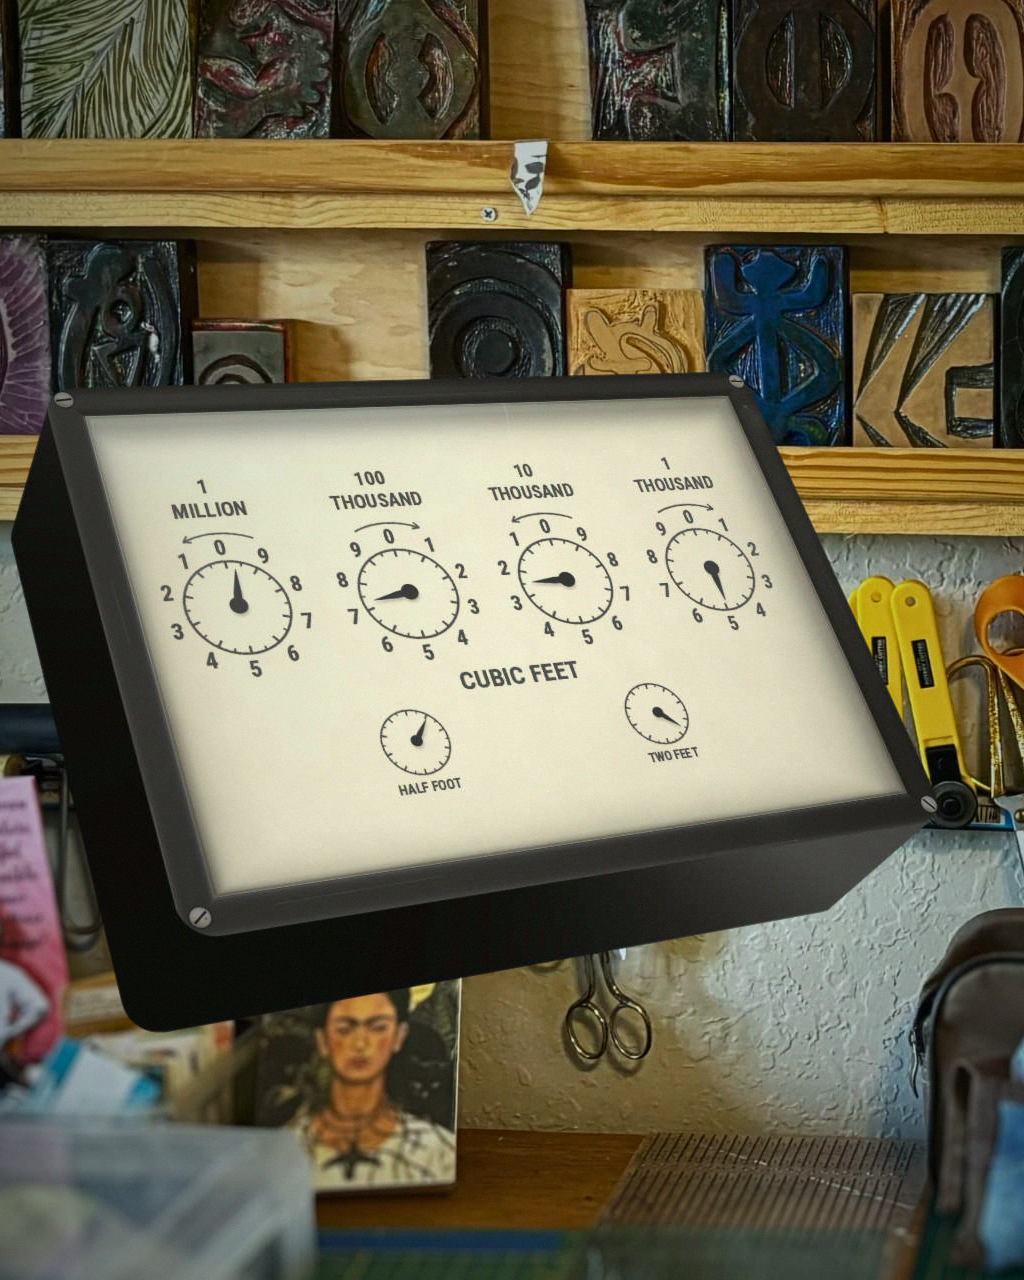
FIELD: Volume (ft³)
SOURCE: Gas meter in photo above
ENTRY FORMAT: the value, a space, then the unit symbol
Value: 972500 ft³
